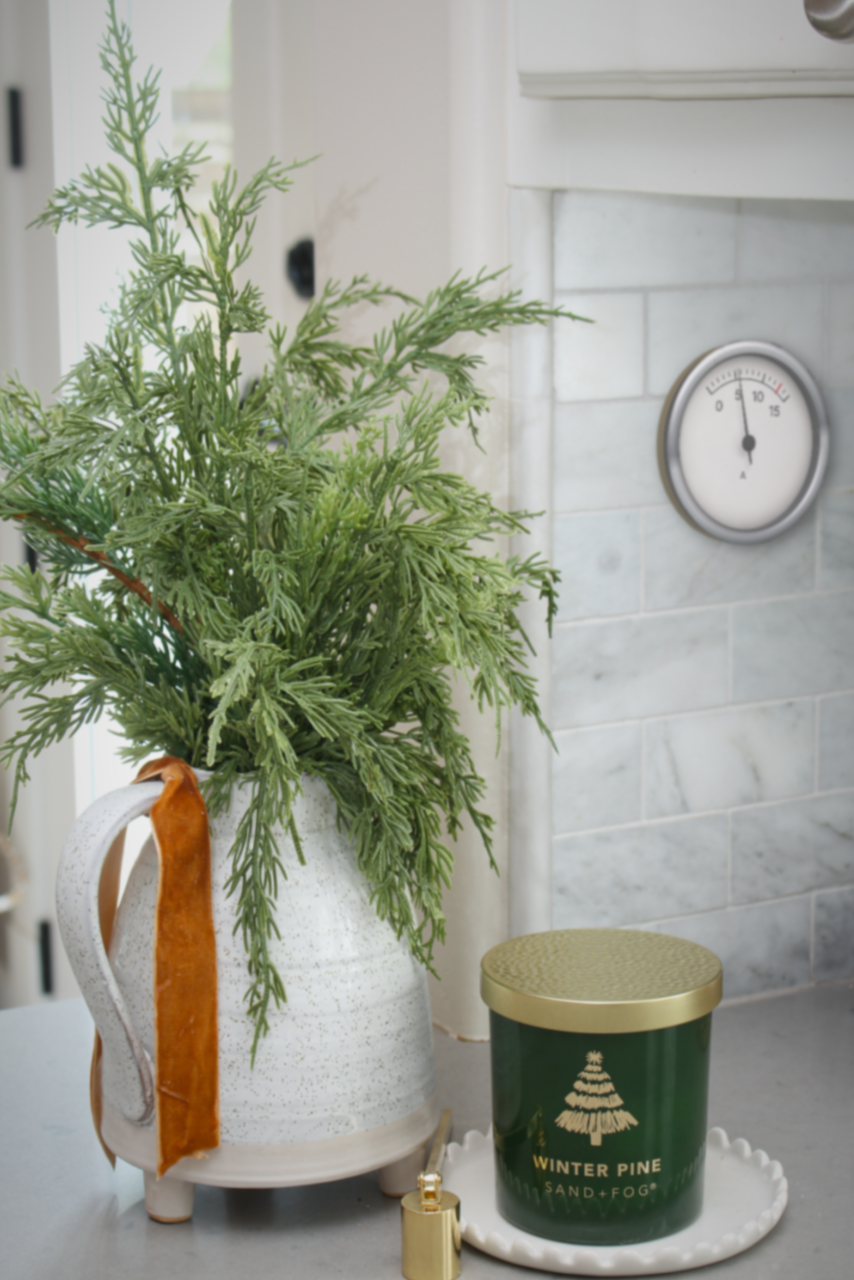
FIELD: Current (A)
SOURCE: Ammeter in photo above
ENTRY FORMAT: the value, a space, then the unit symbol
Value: 5 A
